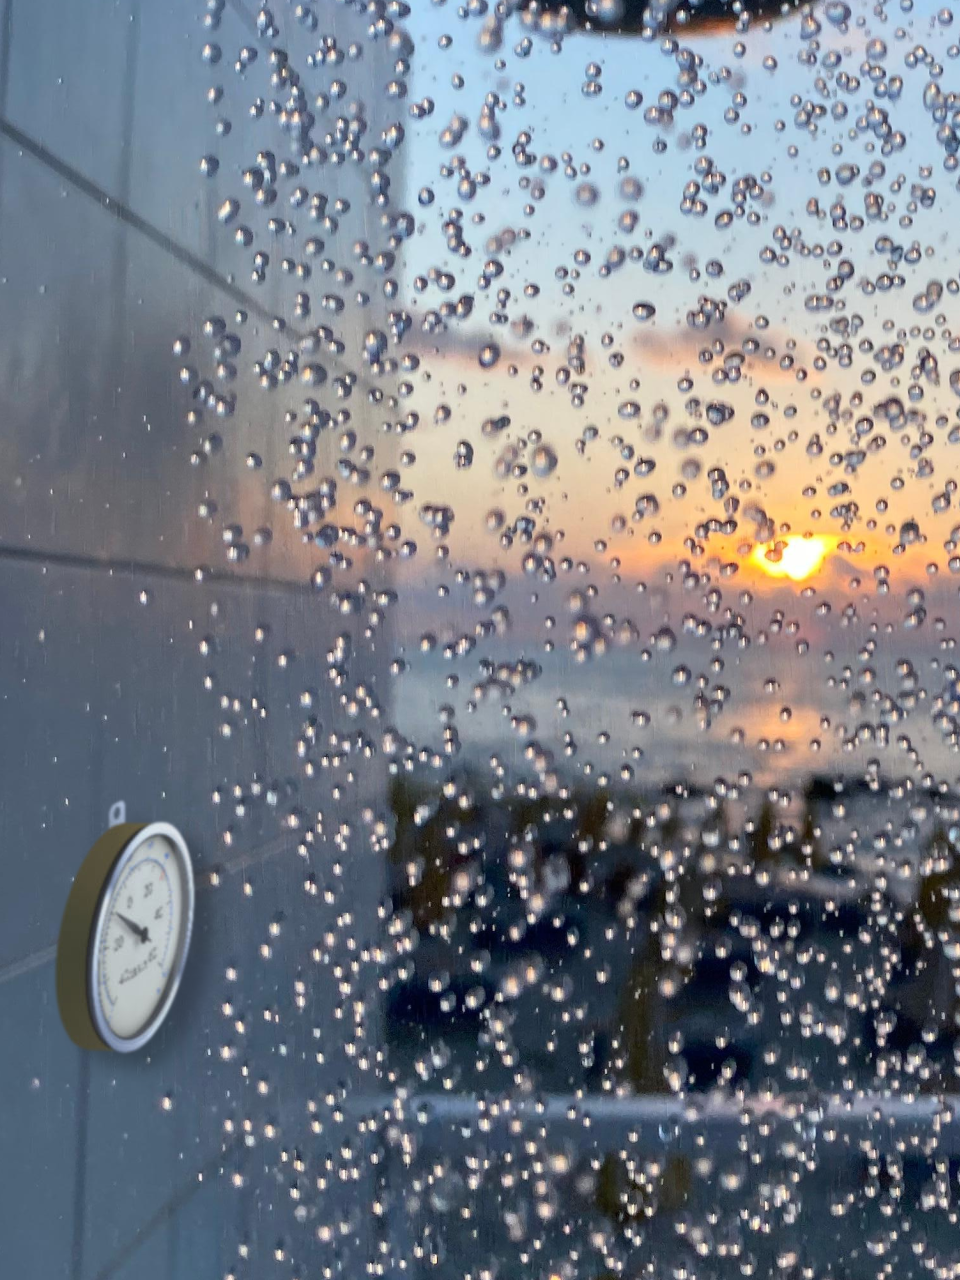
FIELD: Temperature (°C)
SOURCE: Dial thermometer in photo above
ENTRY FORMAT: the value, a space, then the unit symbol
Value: -10 °C
